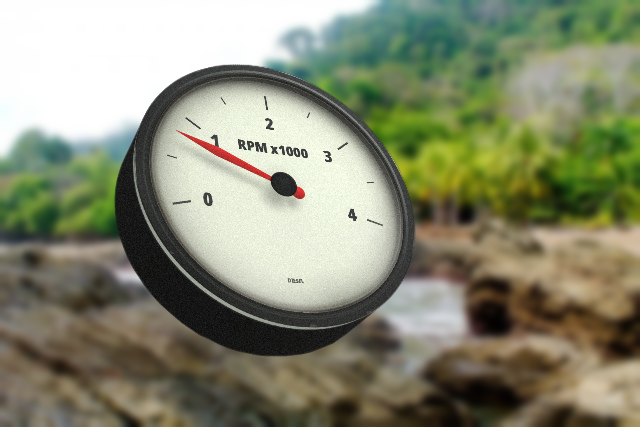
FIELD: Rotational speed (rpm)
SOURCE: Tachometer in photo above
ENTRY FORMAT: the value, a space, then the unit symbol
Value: 750 rpm
